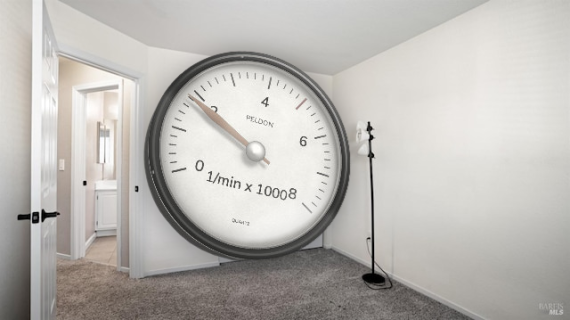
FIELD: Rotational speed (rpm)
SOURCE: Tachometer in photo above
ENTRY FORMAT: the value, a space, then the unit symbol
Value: 1800 rpm
